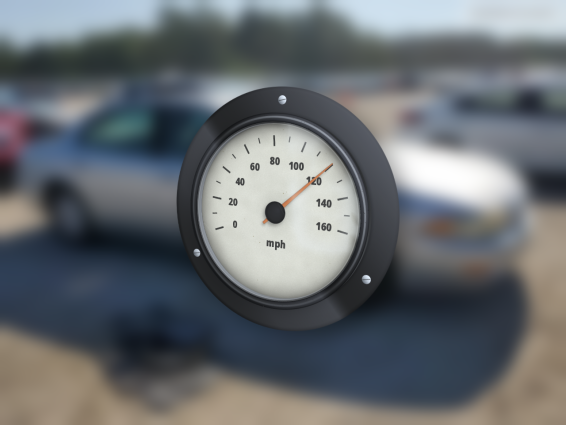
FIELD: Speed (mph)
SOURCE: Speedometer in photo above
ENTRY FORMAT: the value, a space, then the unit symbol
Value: 120 mph
